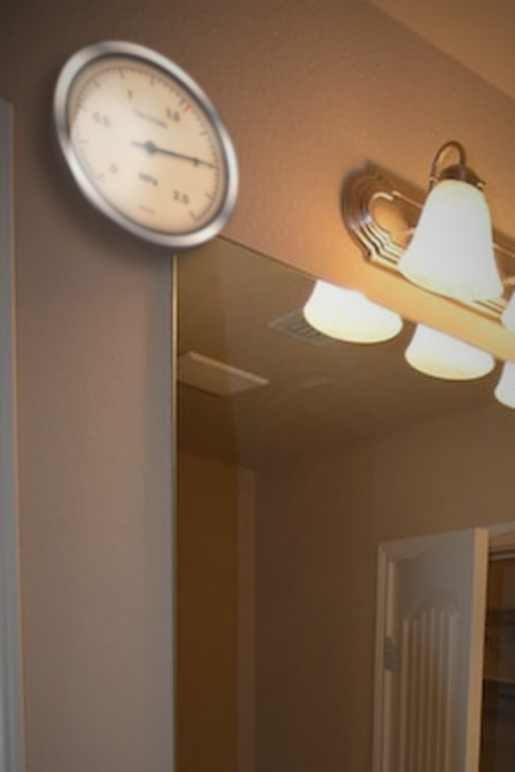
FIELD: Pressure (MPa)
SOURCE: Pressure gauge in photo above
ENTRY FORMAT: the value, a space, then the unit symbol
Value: 2 MPa
